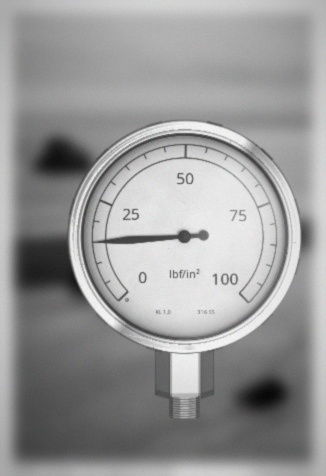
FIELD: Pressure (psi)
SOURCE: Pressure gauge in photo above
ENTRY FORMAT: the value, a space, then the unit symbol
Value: 15 psi
